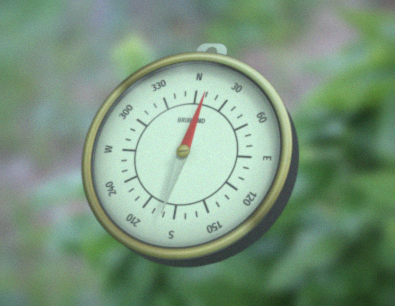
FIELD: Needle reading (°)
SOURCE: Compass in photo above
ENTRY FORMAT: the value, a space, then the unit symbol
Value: 10 °
